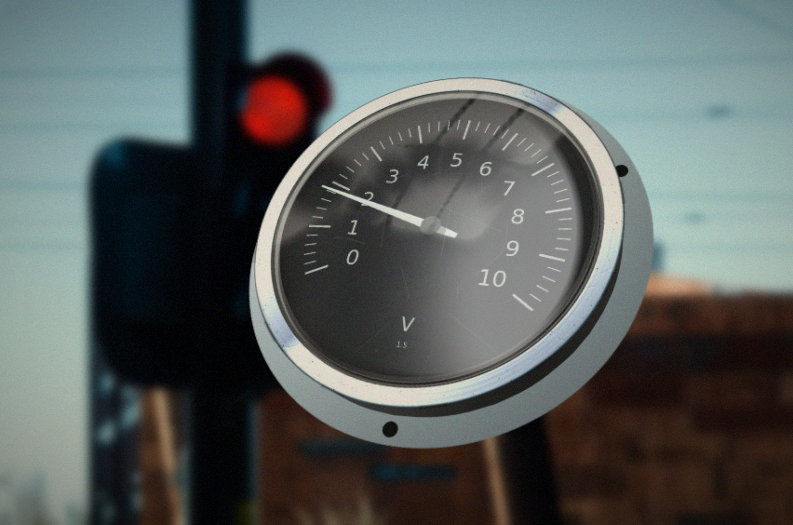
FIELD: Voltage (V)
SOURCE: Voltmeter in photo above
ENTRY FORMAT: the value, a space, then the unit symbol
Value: 1.8 V
